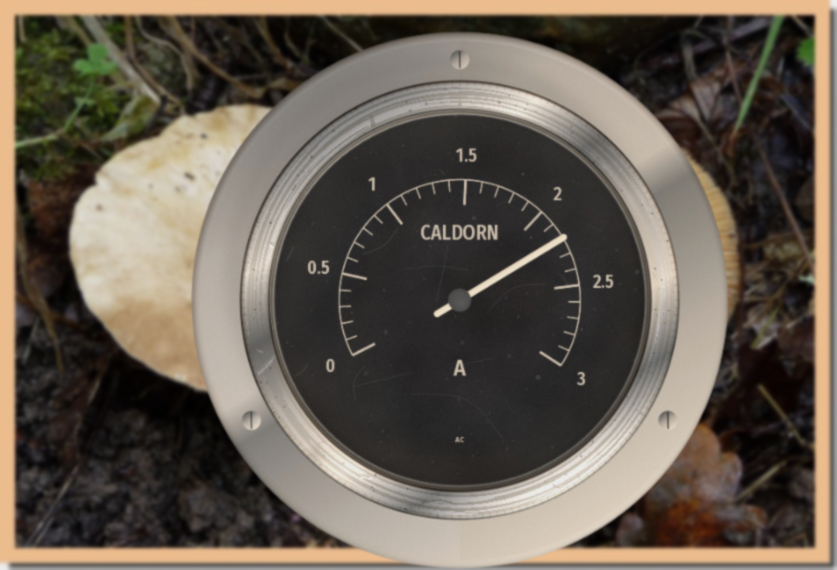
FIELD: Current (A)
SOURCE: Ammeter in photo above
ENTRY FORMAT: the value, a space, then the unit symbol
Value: 2.2 A
